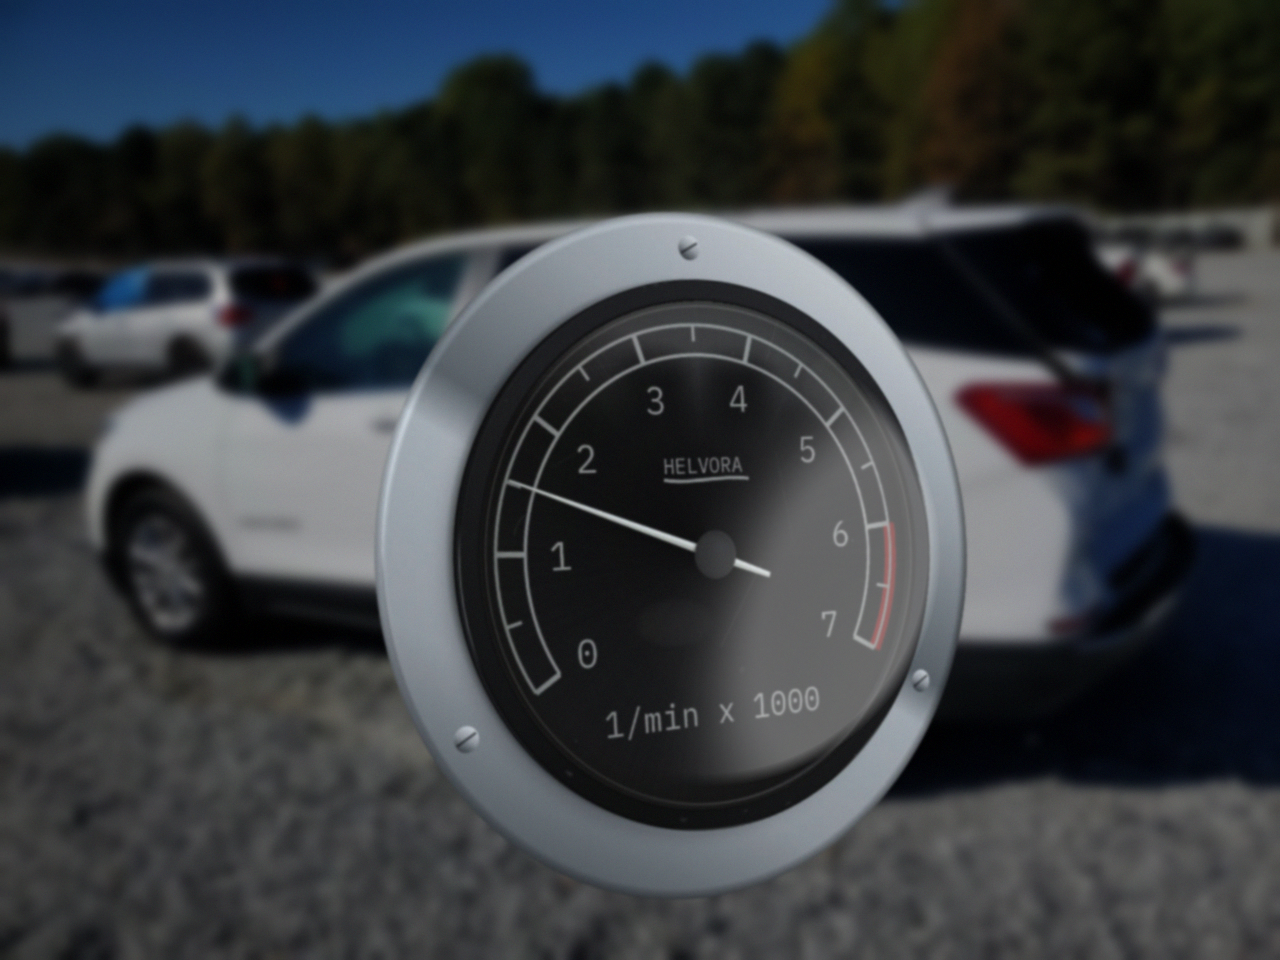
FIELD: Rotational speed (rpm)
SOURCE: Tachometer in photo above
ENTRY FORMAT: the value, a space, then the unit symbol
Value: 1500 rpm
